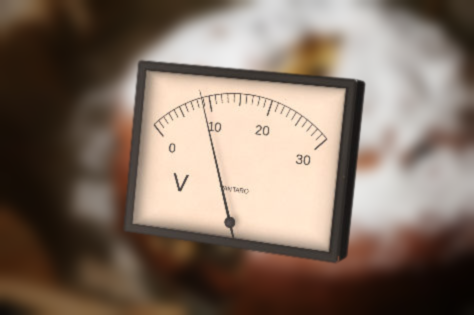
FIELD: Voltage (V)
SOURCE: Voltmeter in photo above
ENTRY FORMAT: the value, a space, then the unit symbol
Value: 9 V
